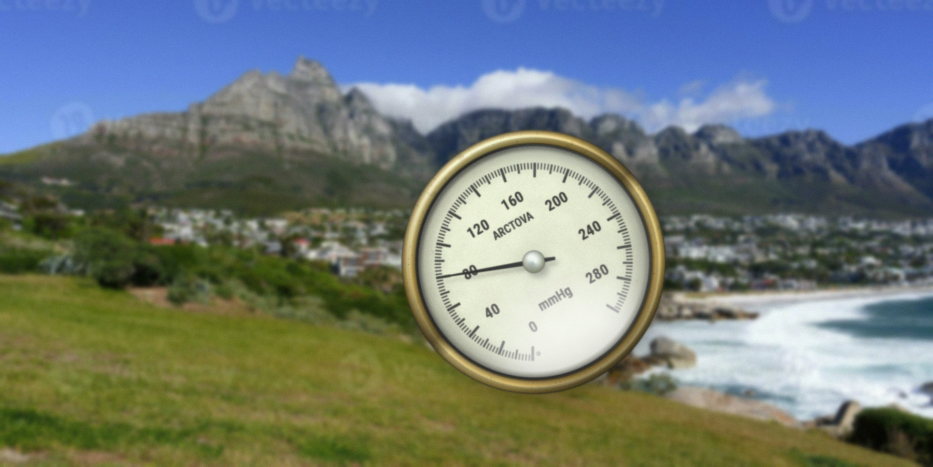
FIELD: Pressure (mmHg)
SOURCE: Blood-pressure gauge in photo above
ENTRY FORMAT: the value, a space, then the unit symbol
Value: 80 mmHg
